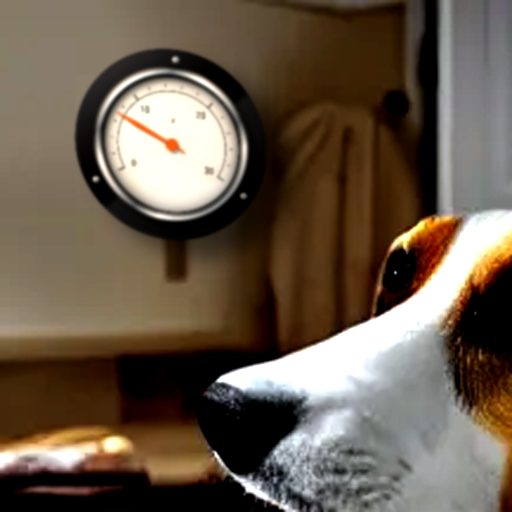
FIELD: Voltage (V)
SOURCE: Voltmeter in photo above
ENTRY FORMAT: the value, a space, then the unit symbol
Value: 7 V
